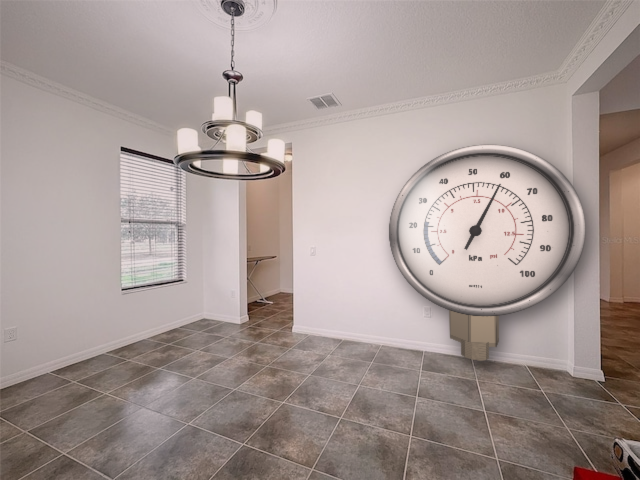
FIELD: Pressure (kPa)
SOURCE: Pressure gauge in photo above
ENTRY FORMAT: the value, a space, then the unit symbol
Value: 60 kPa
